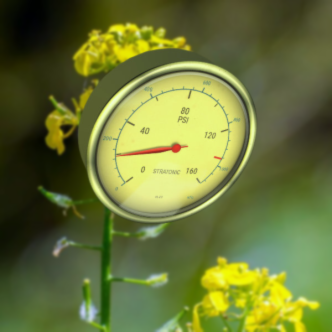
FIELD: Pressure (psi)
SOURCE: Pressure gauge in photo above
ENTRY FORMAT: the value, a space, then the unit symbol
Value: 20 psi
